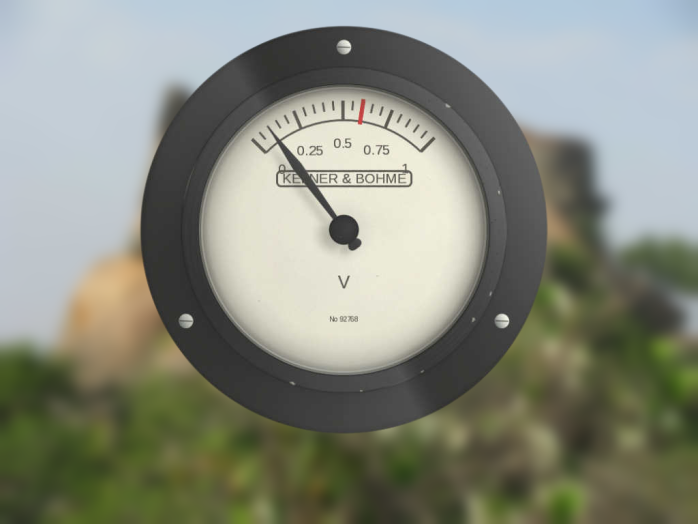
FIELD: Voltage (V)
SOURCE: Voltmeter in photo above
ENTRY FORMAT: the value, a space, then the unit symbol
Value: 0.1 V
